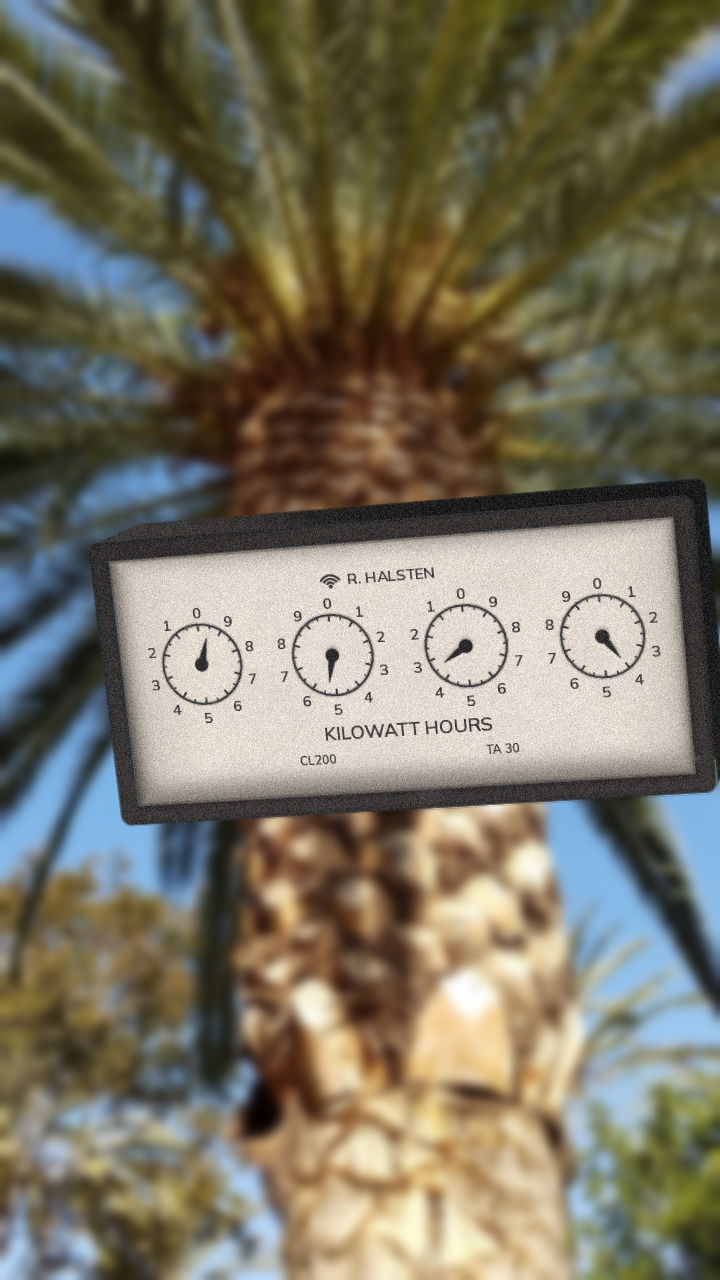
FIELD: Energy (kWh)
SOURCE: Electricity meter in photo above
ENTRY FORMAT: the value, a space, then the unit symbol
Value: 9534 kWh
